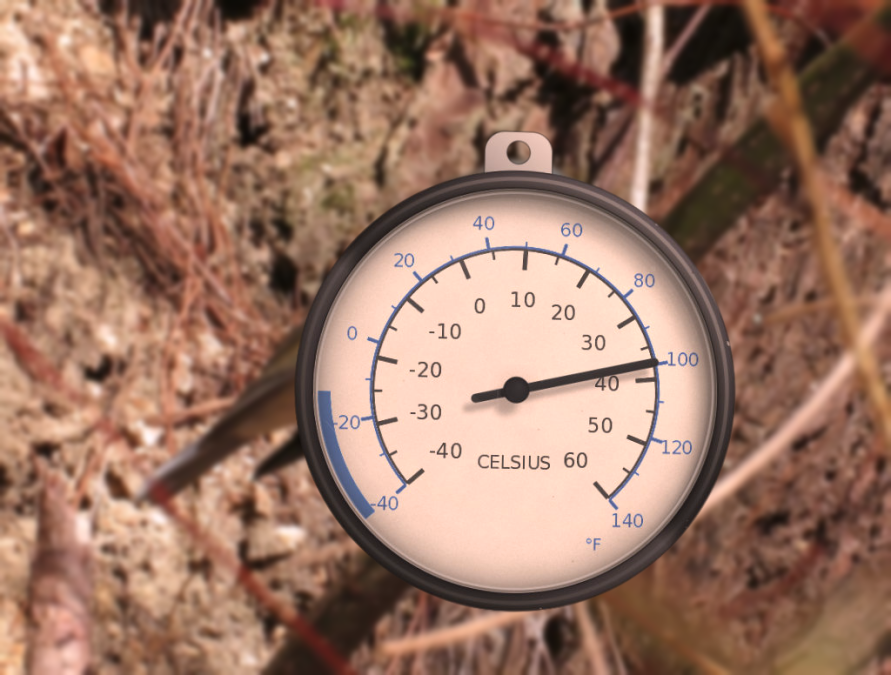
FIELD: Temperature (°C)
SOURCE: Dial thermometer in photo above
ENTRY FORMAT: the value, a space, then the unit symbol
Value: 37.5 °C
